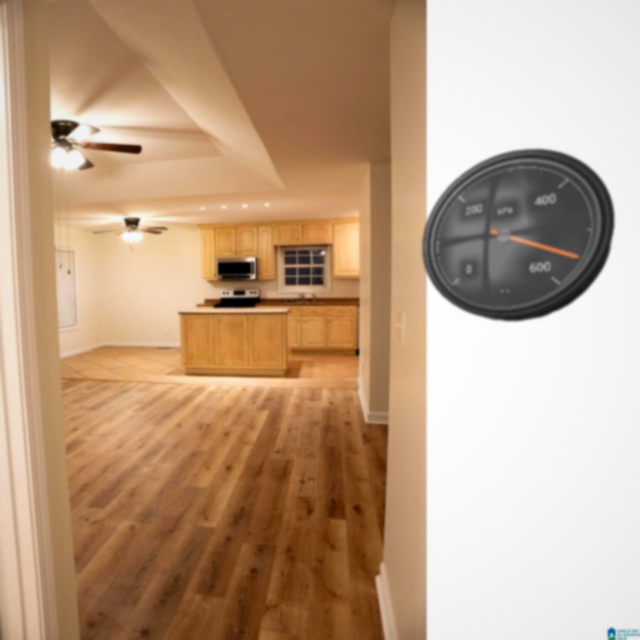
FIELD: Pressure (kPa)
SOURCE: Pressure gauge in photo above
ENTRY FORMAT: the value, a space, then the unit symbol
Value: 550 kPa
